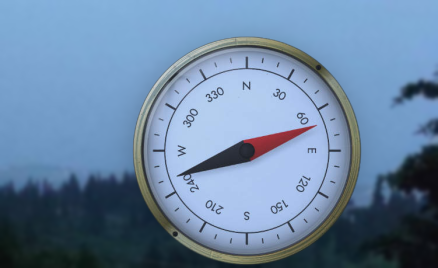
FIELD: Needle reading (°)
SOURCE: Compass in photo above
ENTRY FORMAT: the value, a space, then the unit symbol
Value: 70 °
